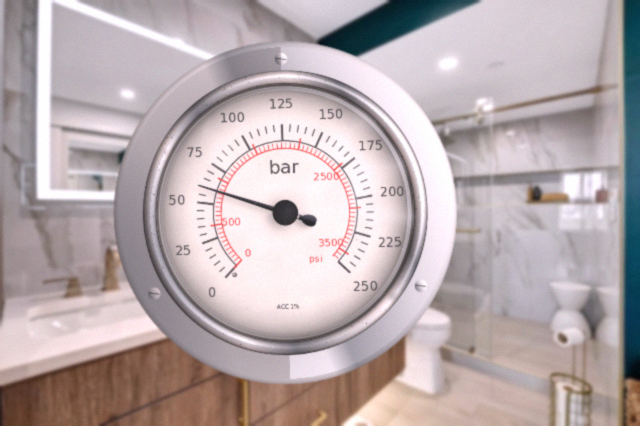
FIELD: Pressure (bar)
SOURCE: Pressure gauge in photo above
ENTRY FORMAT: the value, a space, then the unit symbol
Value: 60 bar
